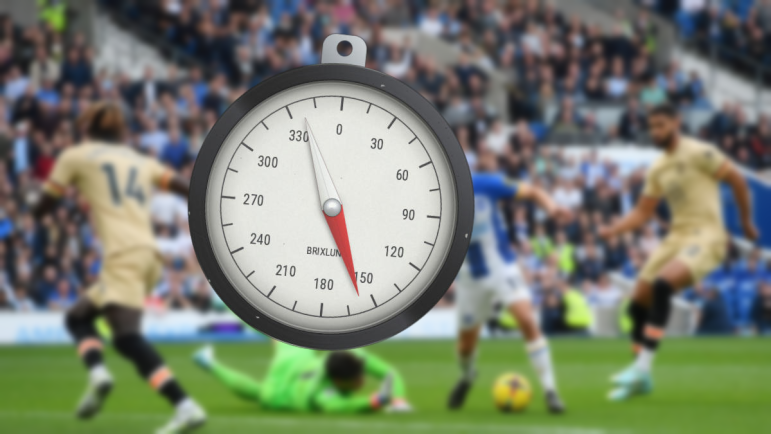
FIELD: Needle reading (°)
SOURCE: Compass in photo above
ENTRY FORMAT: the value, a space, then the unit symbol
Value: 157.5 °
